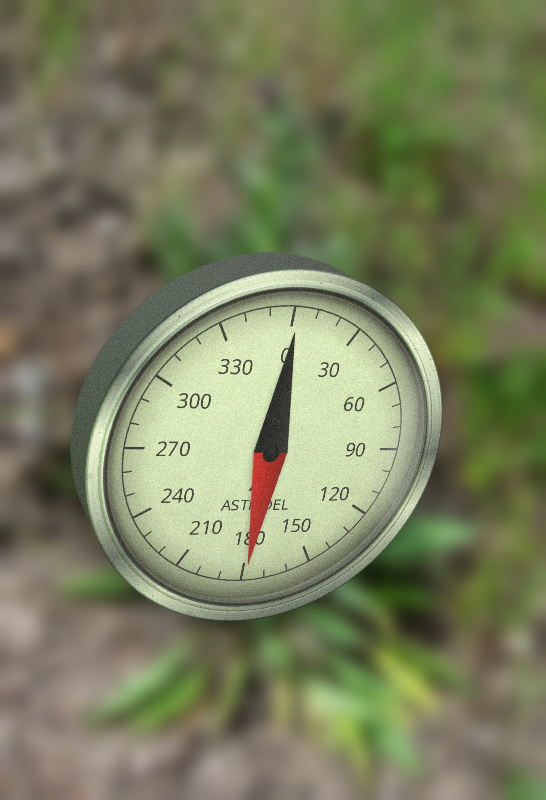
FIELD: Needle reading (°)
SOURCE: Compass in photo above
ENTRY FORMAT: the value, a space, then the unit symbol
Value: 180 °
